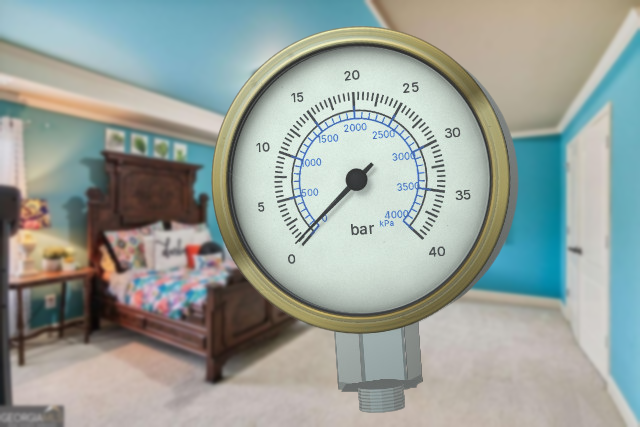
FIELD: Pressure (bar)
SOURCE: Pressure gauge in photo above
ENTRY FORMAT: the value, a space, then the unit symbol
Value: 0.5 bar
